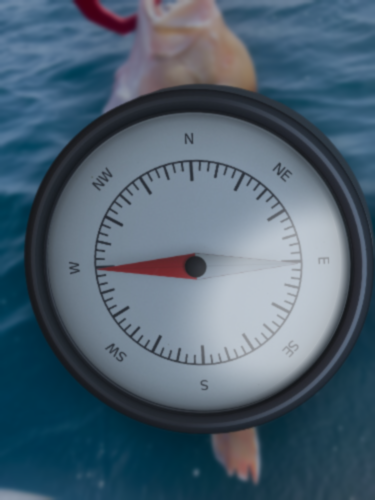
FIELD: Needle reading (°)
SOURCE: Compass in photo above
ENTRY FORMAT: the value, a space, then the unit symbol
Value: 270 °
